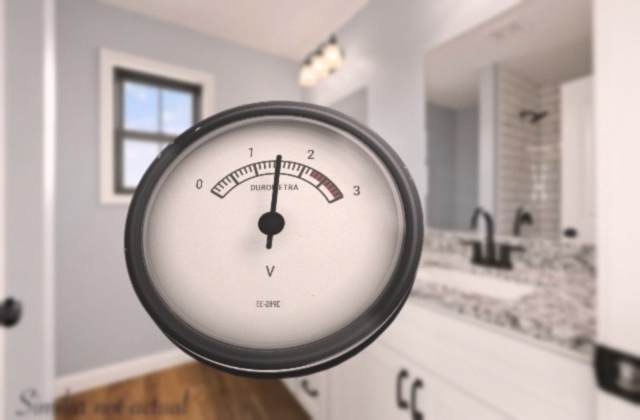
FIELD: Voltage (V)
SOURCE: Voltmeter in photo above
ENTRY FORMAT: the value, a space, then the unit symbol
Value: 1.5 V
